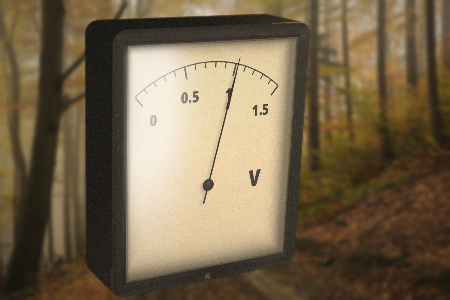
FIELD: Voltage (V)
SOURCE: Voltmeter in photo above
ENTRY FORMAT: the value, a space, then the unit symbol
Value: 1 V
